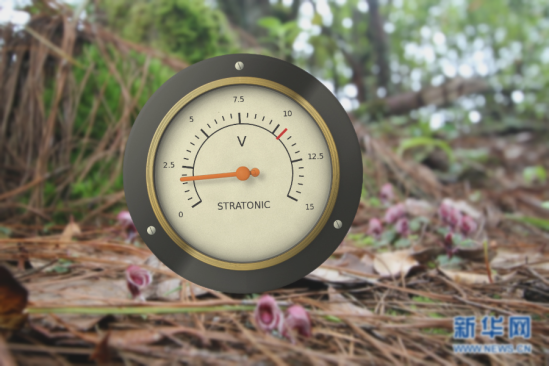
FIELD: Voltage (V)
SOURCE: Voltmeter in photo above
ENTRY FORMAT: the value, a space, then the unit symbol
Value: 1.75 V
